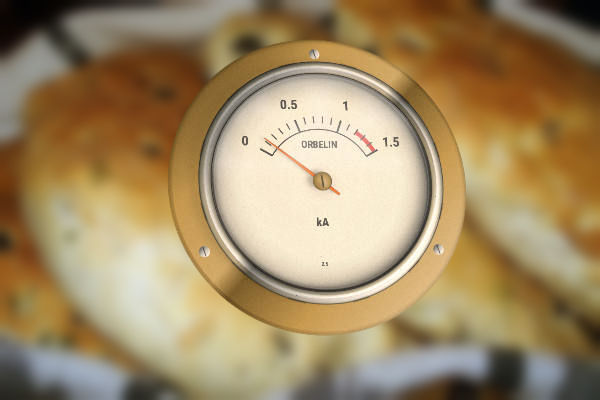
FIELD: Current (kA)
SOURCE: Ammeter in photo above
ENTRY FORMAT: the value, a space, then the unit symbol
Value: 0.1 kA
